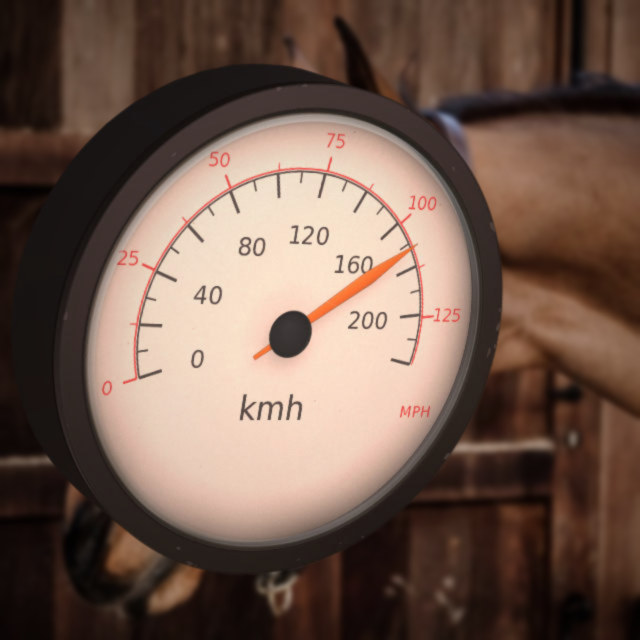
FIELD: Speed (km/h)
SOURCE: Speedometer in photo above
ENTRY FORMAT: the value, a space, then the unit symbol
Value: 170 km/h
